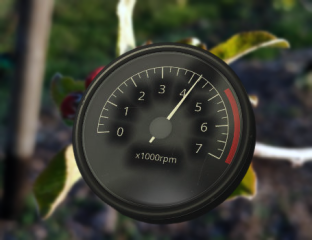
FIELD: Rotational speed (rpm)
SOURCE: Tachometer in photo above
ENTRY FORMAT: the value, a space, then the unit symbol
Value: 4250 rpm
